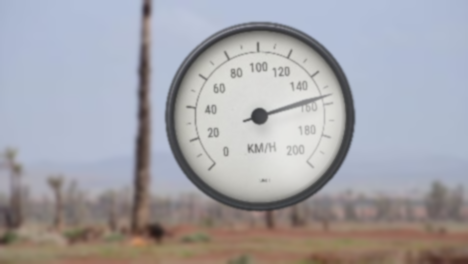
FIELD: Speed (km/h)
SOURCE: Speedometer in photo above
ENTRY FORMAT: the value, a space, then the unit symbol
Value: 155 km/h
